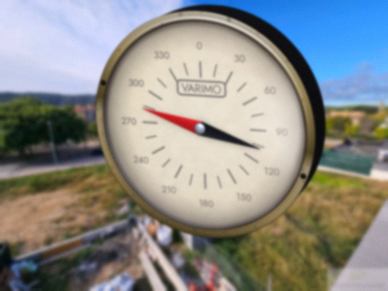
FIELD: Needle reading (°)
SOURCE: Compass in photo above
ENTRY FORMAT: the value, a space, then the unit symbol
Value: 285 °
